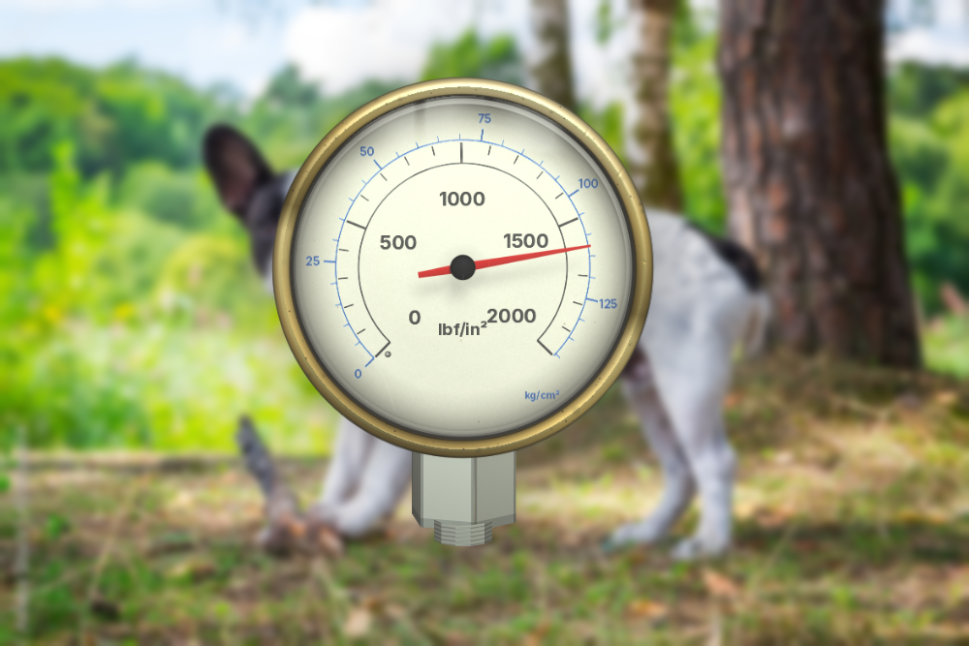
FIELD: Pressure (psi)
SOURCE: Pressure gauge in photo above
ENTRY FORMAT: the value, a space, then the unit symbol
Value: 1600 psi
